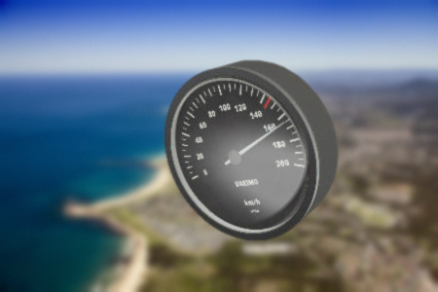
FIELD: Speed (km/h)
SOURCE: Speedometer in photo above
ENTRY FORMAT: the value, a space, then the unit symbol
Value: 165 km/h
